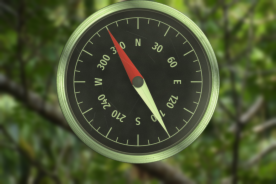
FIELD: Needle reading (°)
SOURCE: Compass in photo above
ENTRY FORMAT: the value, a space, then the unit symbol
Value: 330 °
